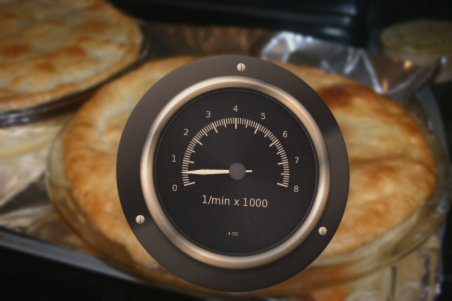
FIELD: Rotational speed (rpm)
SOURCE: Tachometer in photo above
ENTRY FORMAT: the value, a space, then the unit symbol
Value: 500 rpm
